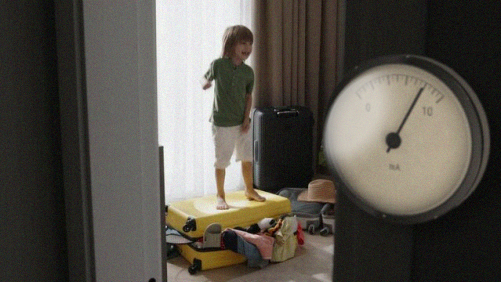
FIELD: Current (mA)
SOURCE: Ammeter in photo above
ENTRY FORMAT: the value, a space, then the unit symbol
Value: 8 mA
